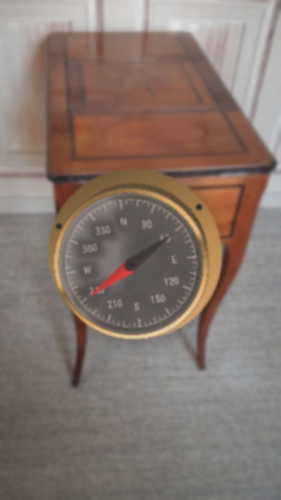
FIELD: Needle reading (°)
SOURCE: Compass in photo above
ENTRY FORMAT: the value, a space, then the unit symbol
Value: 240 °
